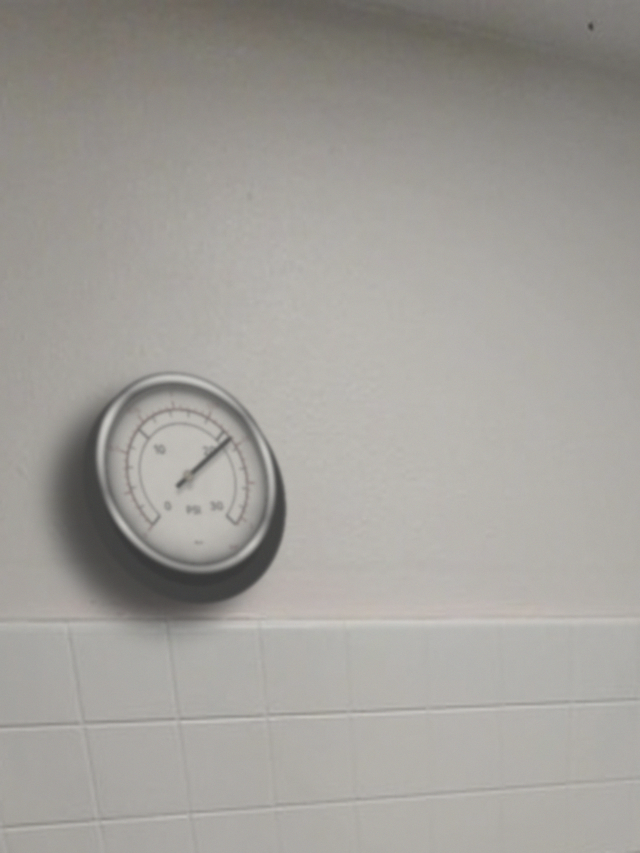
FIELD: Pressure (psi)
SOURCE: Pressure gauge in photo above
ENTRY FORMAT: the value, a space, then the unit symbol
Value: 21 psi
